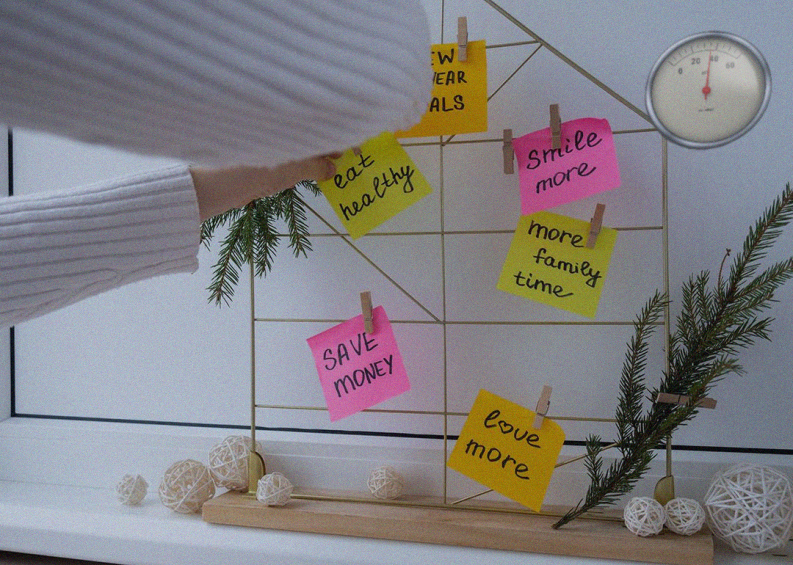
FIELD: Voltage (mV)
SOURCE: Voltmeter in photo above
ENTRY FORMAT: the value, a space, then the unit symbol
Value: 35 mV
